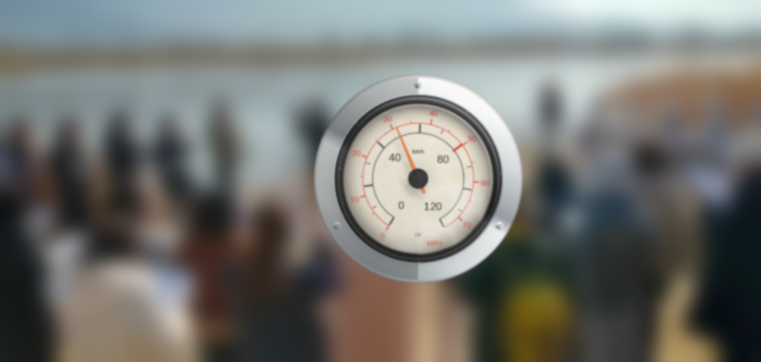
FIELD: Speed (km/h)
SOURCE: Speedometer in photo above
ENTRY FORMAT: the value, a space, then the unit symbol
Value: 50 km/h
